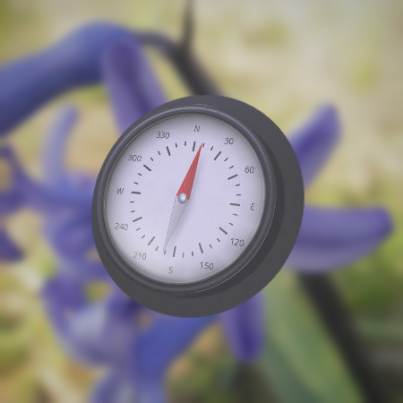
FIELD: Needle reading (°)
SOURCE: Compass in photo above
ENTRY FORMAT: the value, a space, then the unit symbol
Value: 10 °
